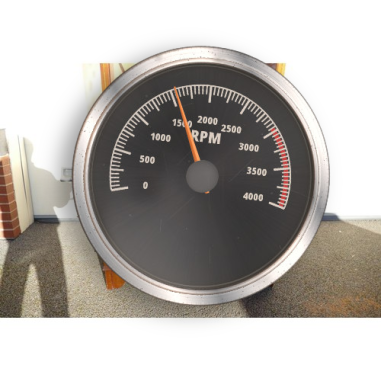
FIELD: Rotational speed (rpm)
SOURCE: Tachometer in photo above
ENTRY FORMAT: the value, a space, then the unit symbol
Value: 1550 rpm
